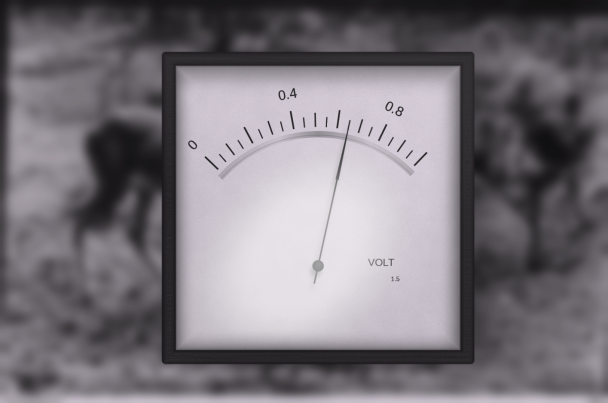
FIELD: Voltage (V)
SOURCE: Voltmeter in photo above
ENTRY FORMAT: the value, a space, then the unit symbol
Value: 0.65 V
